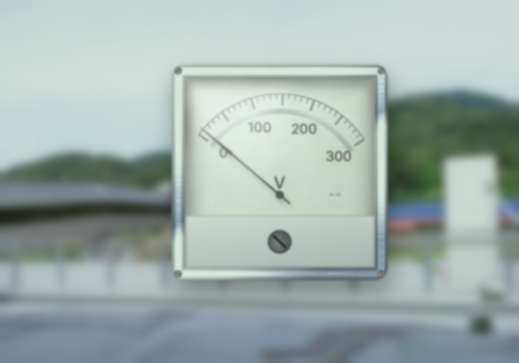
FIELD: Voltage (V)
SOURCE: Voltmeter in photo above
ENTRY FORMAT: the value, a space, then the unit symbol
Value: 10 V
